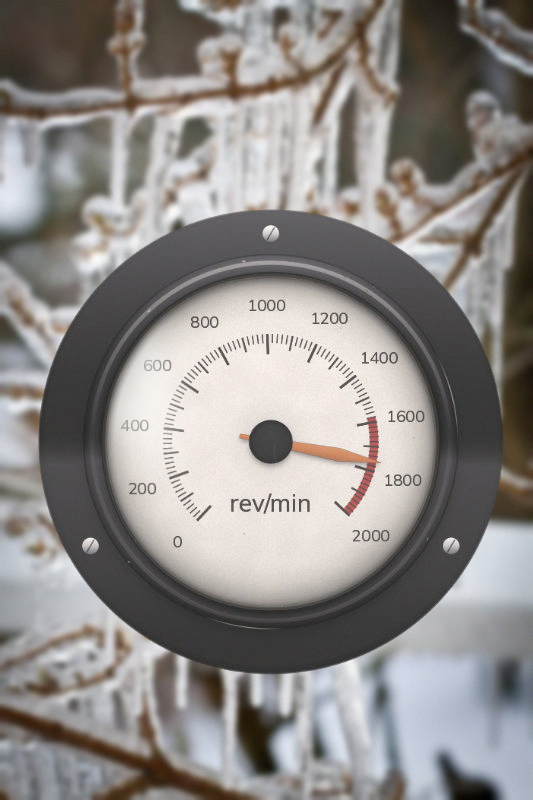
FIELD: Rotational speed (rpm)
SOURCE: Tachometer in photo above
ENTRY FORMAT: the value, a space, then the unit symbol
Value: 1760 rpm
